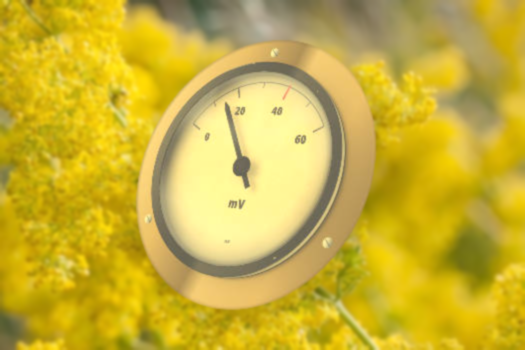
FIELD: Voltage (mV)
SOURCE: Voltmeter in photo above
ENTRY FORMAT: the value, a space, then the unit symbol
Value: 15 mV
